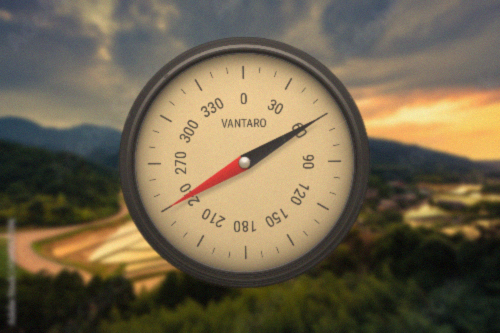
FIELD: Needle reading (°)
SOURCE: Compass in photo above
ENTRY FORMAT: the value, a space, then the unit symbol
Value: 240 °
